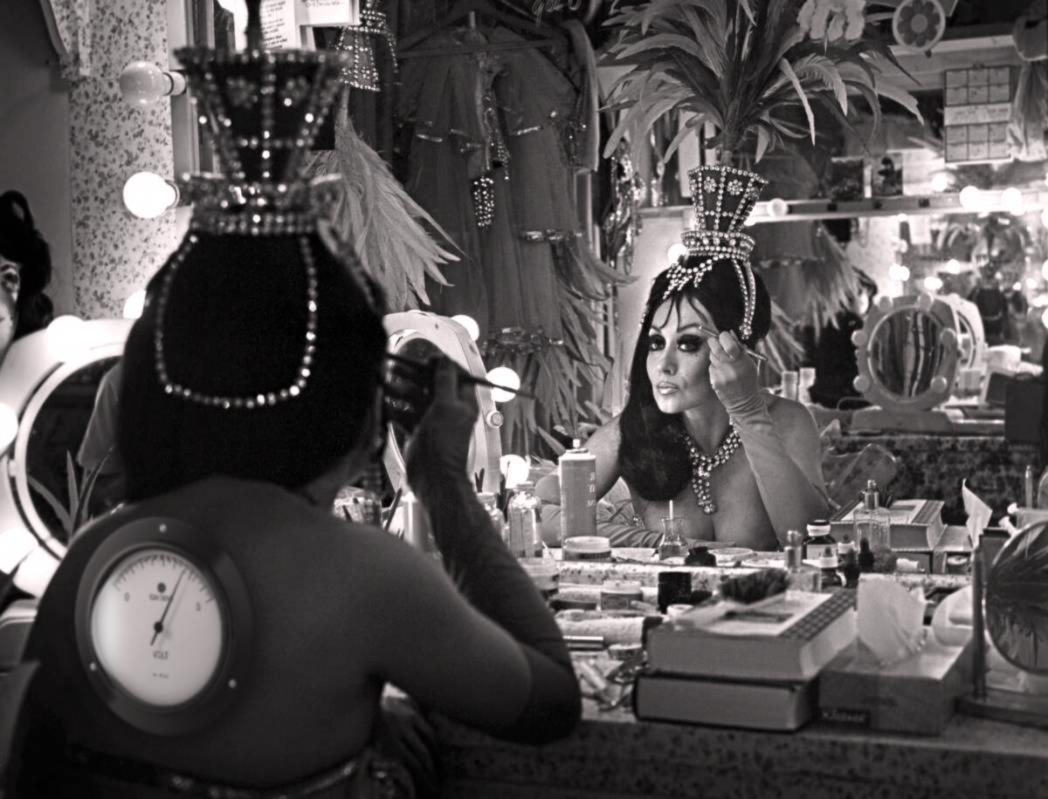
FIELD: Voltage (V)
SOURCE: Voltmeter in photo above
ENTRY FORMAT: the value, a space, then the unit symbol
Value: 3.5 V
